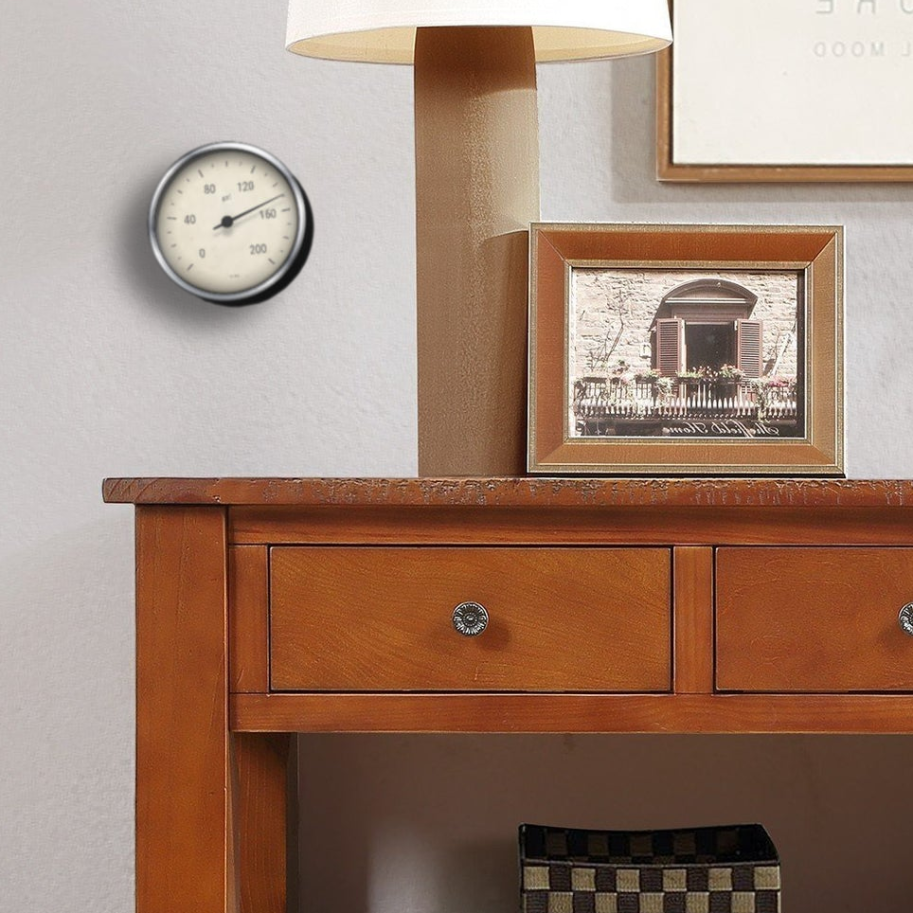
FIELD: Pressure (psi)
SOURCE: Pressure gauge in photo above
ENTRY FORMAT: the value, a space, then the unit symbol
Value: 150 psi
